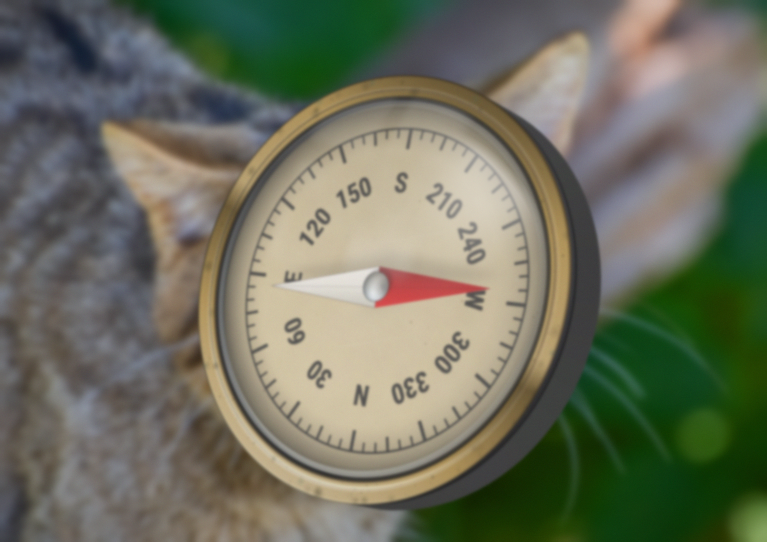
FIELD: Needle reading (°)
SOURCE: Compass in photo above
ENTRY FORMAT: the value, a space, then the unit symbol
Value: 265 °
